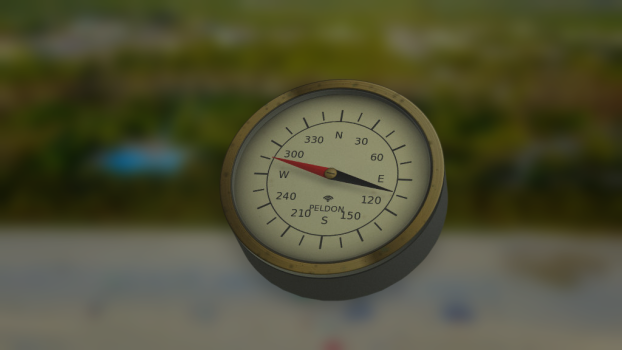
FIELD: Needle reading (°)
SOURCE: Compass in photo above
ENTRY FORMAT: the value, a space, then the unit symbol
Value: 285 °
